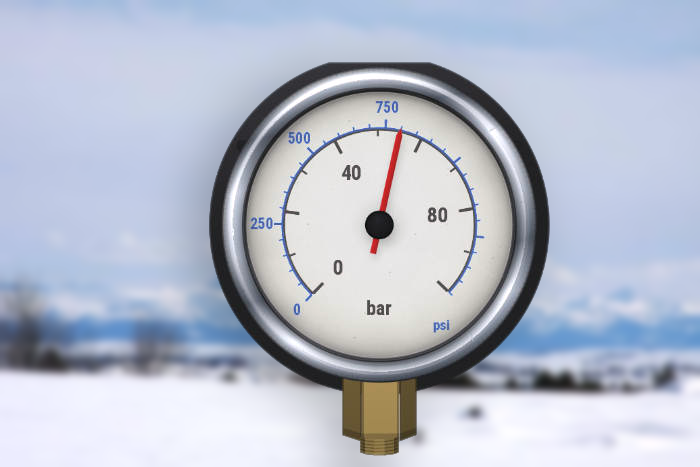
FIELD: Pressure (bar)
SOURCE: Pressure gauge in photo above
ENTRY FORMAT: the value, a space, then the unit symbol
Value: 55 bar
